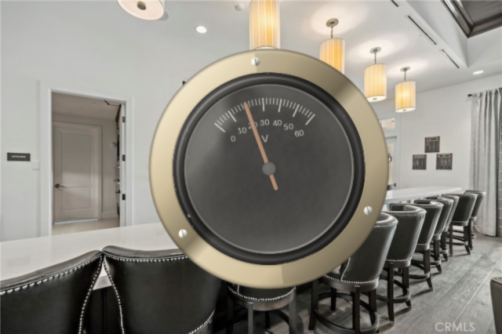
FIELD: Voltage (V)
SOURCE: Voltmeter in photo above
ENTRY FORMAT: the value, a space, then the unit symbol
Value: 20 V
